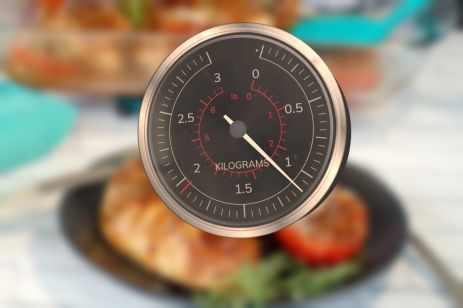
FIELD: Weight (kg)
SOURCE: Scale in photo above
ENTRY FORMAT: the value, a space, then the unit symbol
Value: 1.1 kg
